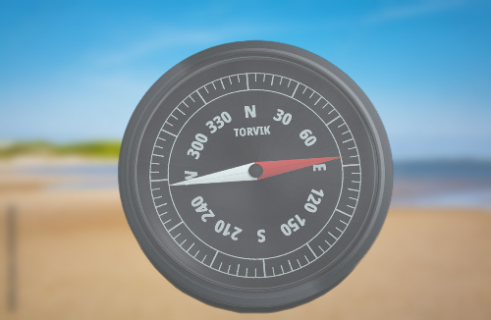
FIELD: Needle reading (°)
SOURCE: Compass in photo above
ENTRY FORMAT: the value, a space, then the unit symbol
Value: 85 °
